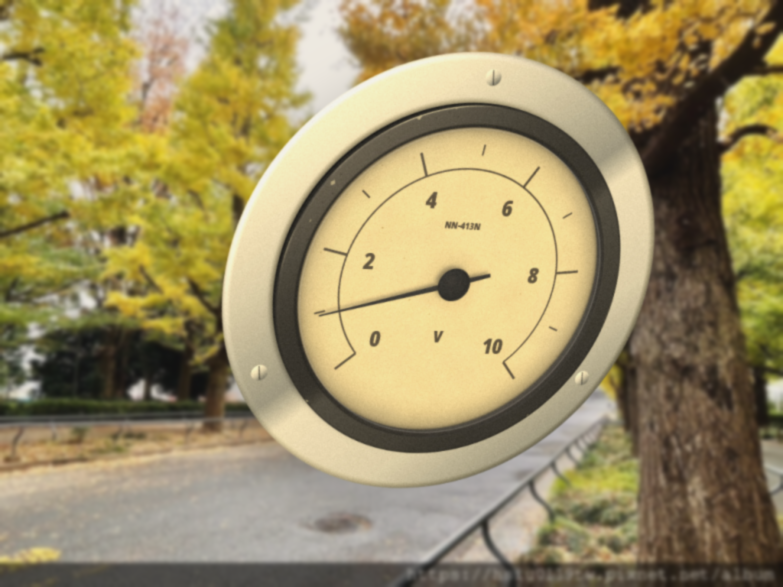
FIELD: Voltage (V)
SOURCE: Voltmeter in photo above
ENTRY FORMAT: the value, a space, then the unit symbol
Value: 1 V
